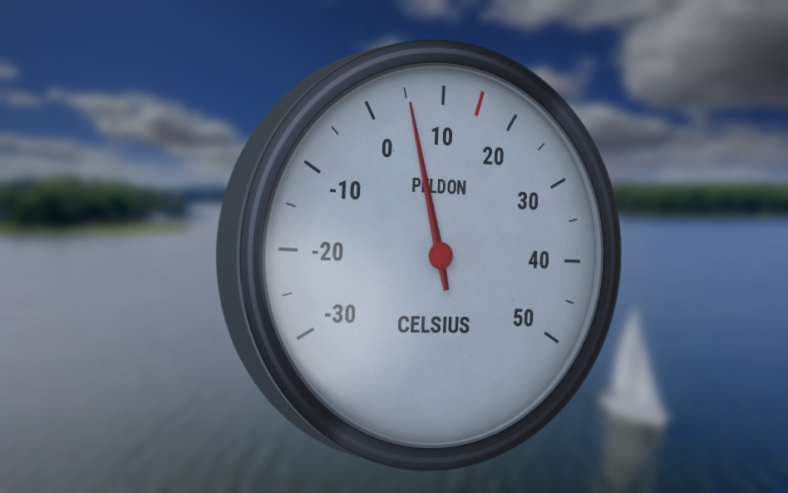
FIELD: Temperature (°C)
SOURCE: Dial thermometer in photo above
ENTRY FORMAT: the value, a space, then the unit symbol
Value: 5 °C
